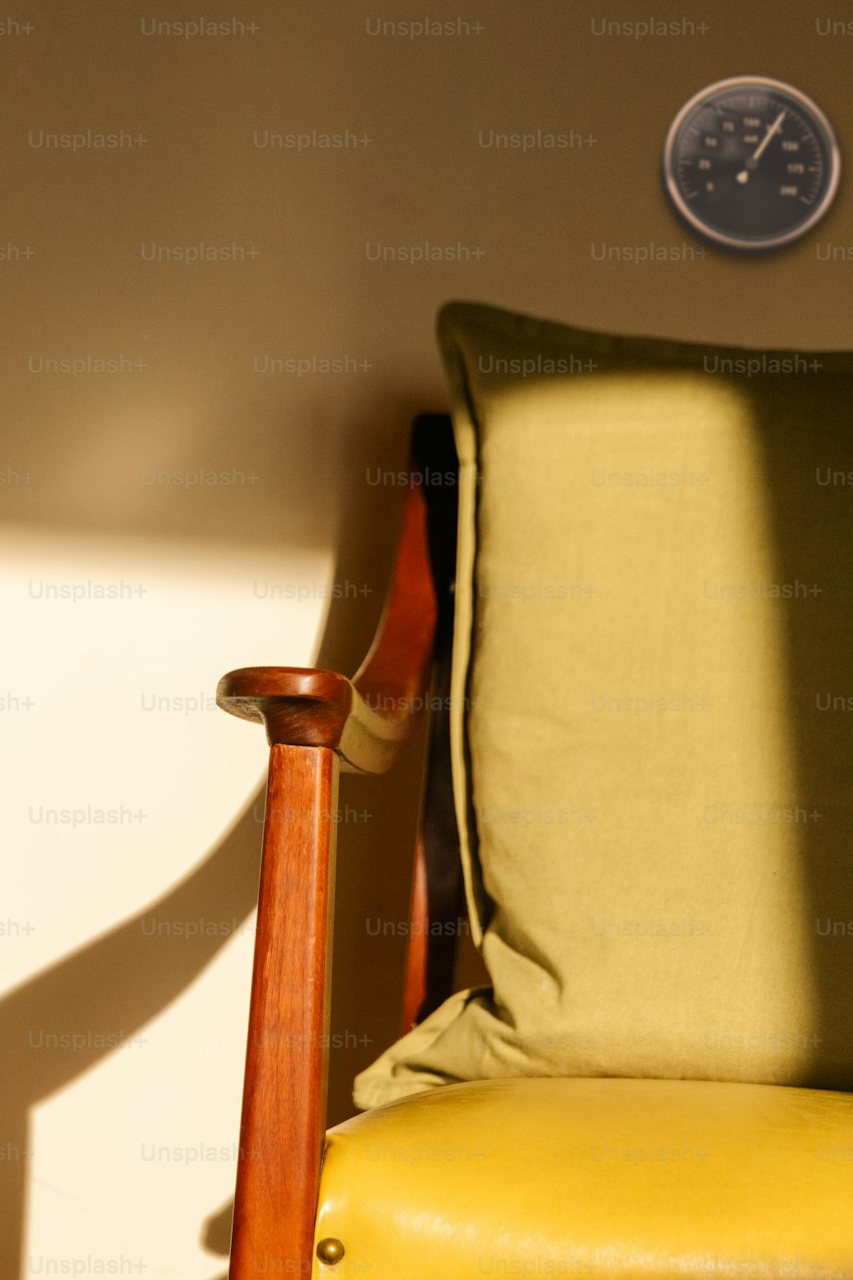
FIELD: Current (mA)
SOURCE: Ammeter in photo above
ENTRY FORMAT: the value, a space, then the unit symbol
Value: 125 mA
